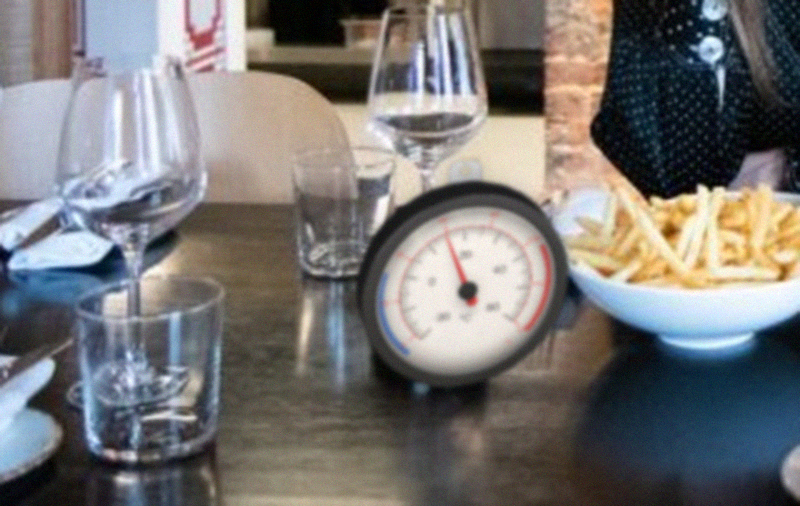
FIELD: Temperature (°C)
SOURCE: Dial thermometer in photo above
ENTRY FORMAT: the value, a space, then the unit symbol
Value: 15 °C
